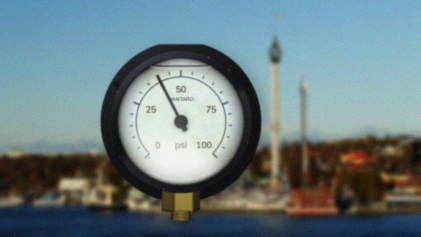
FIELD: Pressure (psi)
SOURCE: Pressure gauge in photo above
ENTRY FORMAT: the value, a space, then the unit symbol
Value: 40 psi
